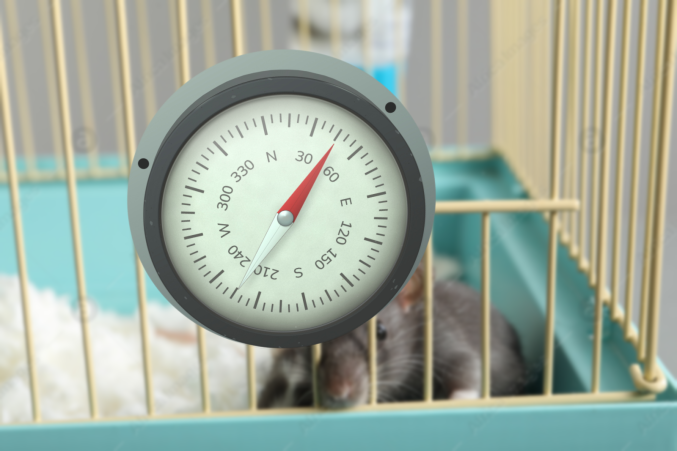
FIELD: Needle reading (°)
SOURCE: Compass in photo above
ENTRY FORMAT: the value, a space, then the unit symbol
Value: 45 °
